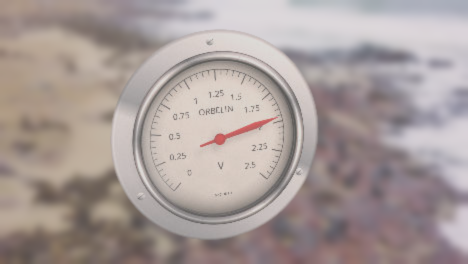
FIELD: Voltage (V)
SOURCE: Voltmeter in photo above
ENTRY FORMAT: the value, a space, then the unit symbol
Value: 1.95 V
